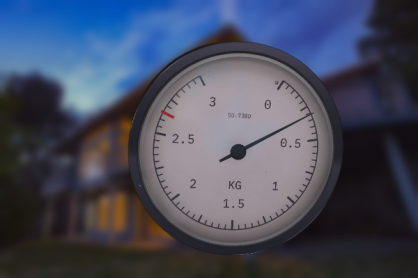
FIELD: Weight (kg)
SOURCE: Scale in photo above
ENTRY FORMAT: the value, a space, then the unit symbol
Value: 0.3 kg
